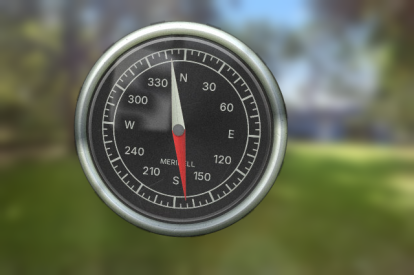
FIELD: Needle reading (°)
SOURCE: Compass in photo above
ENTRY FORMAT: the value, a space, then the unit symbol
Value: 170 °
